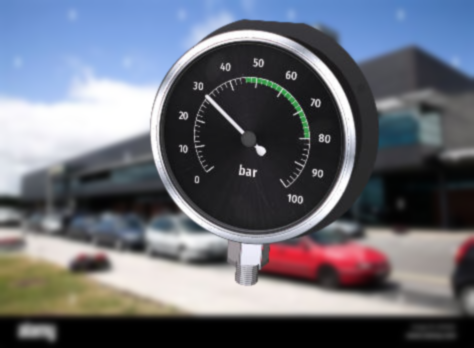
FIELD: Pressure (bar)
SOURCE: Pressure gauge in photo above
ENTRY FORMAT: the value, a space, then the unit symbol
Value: 30 bar
